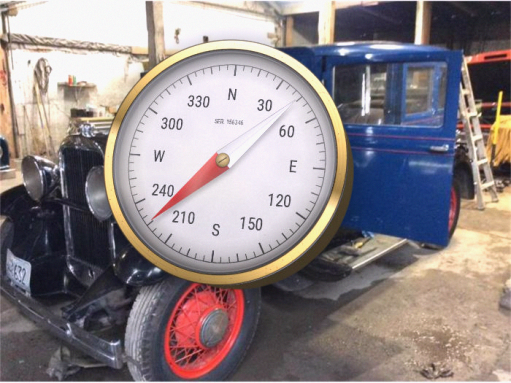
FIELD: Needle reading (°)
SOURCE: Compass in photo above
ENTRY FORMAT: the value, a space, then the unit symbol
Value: 225 °
